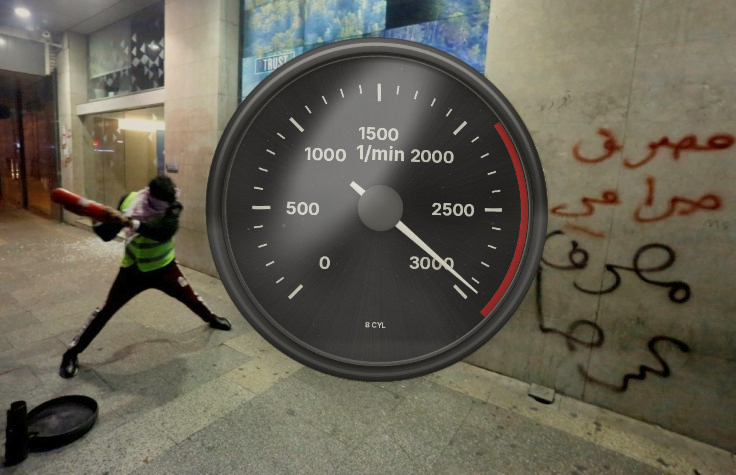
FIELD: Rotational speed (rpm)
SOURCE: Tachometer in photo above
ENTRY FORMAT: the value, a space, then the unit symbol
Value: 2950 rpm
